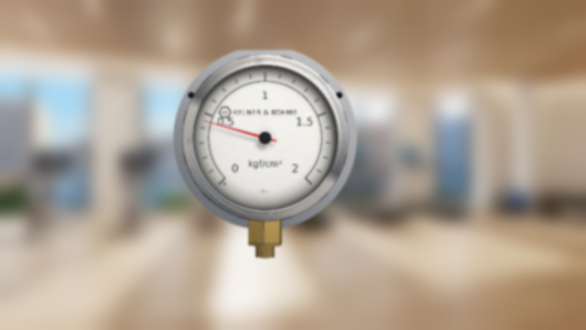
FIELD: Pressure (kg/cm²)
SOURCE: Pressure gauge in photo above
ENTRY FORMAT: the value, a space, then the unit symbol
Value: 0.45 kg/cm²
